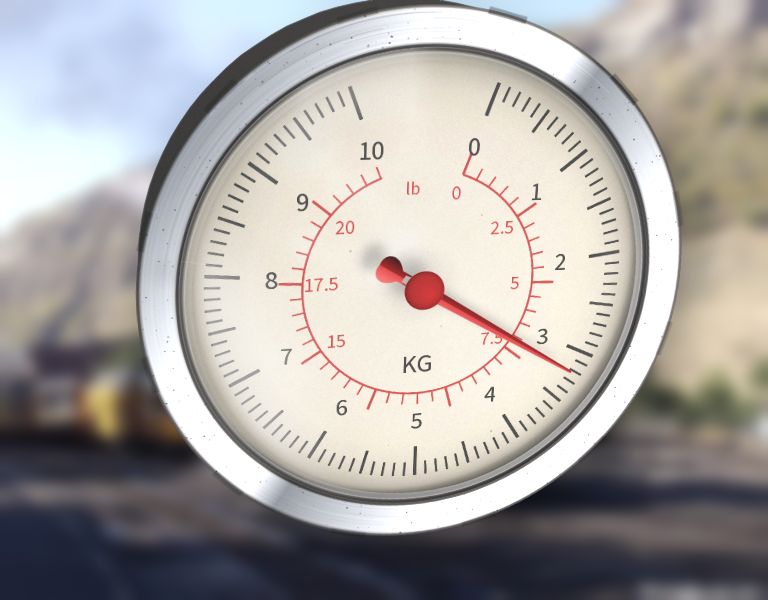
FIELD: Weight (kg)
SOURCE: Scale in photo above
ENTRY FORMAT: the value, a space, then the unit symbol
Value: 3.2 kg
